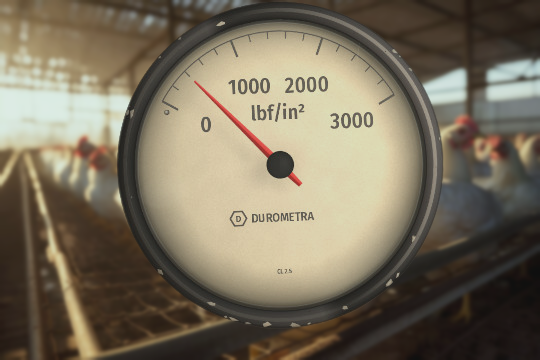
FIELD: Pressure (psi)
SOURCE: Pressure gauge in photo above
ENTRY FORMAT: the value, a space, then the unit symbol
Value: 400 psi
